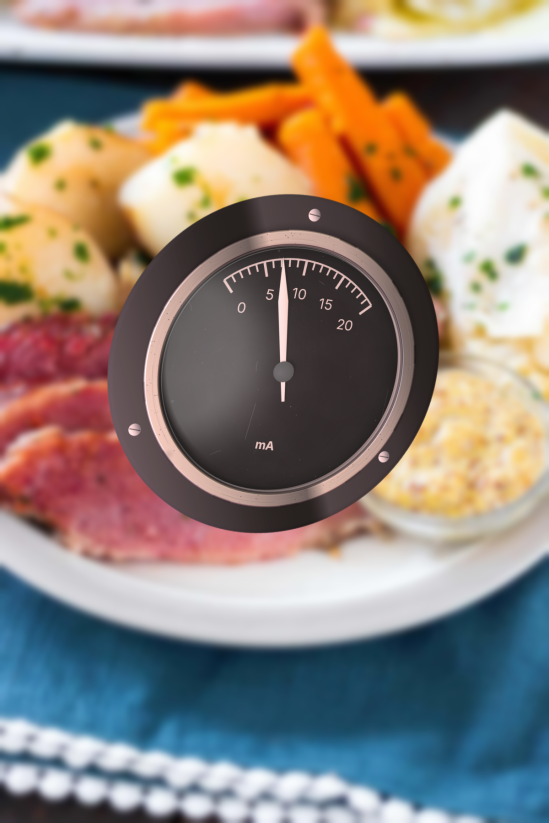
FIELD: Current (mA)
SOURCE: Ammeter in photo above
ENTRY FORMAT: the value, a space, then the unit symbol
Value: 7 mA
